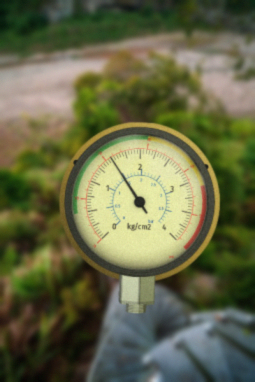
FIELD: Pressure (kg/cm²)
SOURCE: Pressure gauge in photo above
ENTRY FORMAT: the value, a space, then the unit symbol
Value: 1.5 kg/cm²
